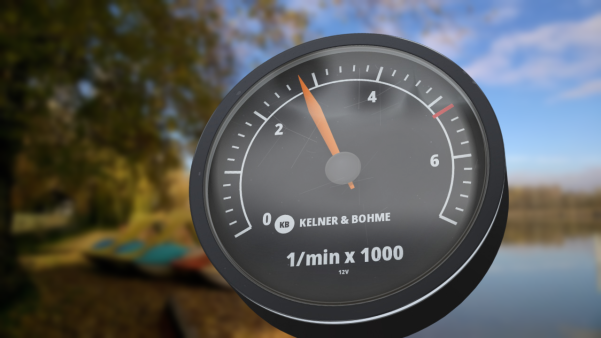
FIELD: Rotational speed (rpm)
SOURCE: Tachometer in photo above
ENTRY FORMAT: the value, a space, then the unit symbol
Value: 2800 rpm
